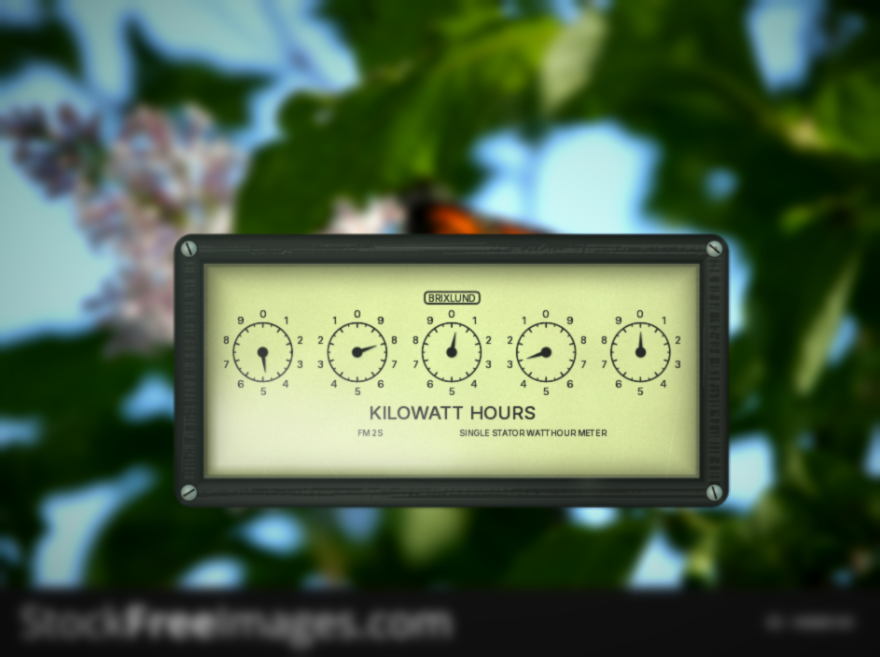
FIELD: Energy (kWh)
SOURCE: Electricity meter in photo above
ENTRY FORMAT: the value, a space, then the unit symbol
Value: 48030 kWh
